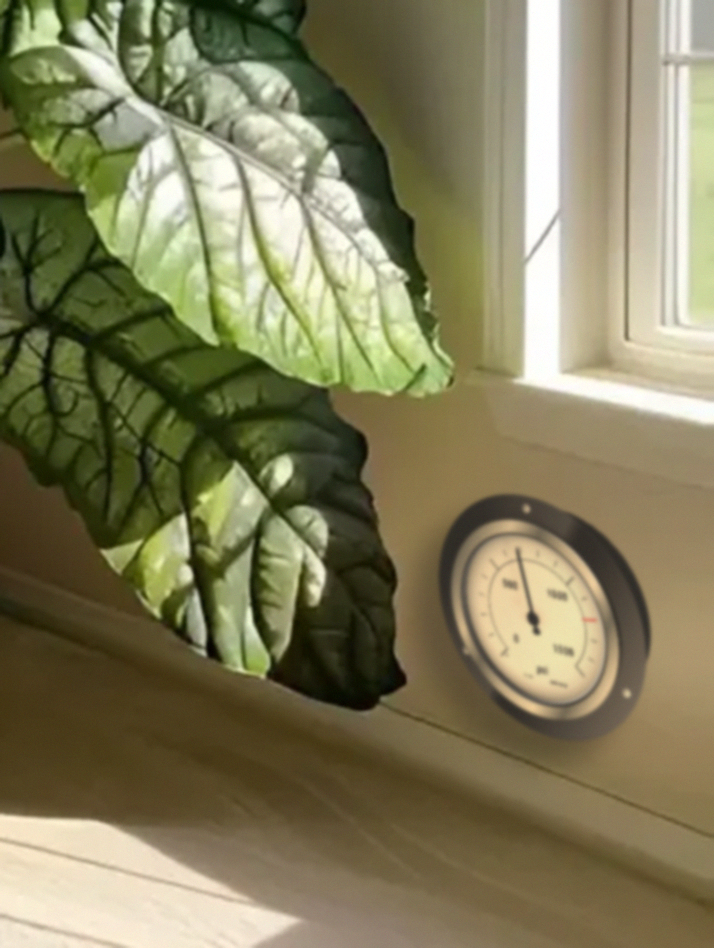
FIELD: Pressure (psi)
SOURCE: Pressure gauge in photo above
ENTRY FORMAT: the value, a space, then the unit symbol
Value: 700 psi
